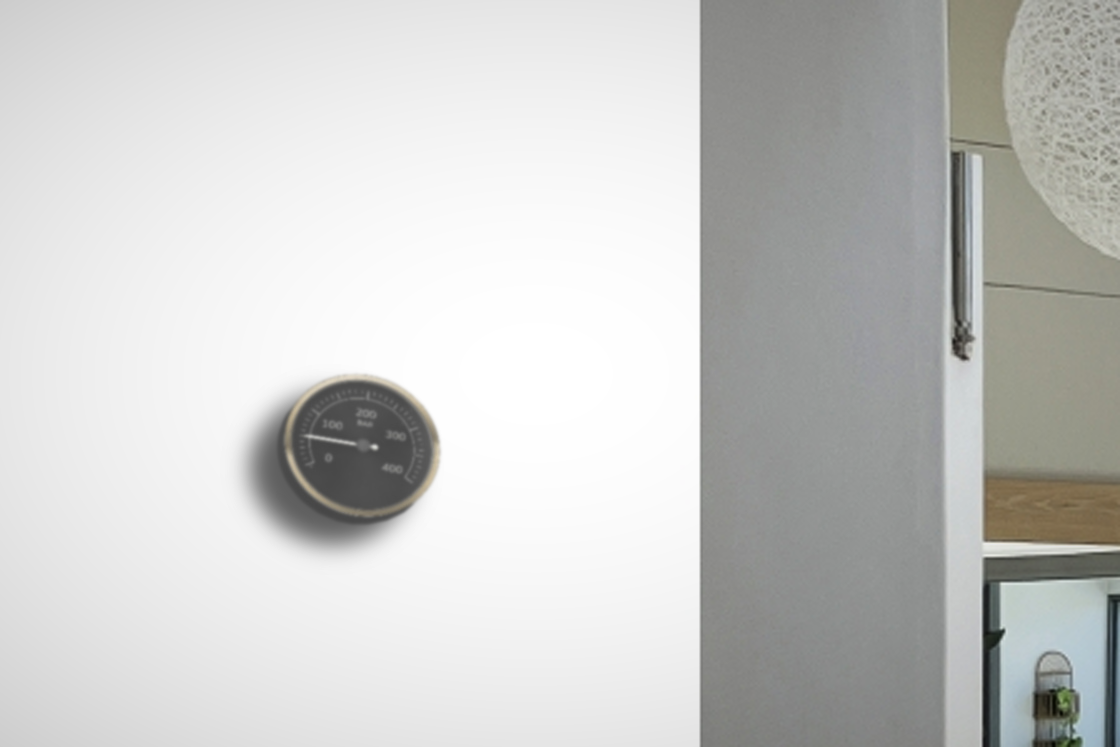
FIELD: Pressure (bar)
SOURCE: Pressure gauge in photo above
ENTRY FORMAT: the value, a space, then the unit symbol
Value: 50 bar
